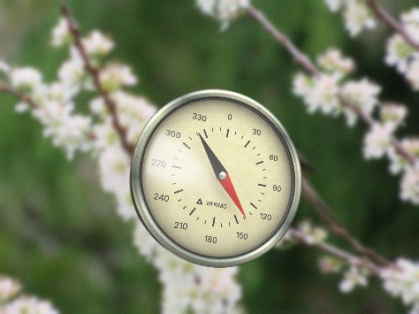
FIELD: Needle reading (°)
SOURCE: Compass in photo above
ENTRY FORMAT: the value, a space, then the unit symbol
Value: 140 °
